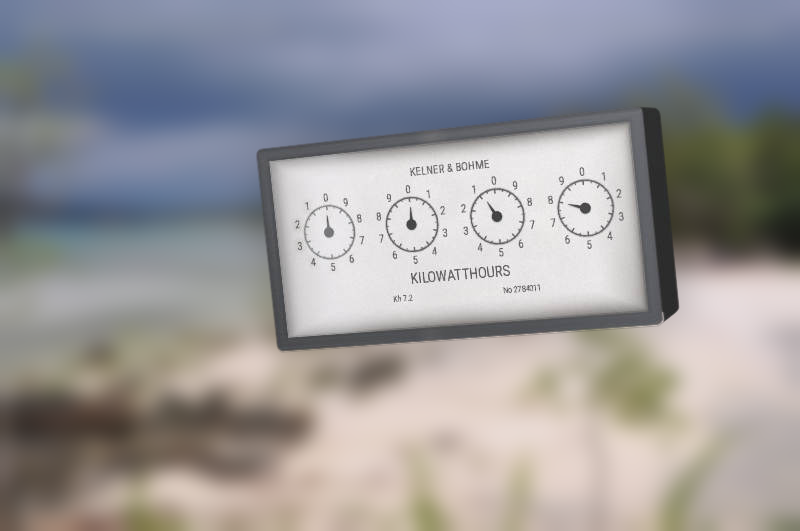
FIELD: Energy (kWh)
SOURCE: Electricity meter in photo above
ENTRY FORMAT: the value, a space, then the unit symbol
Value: 8 kWh
